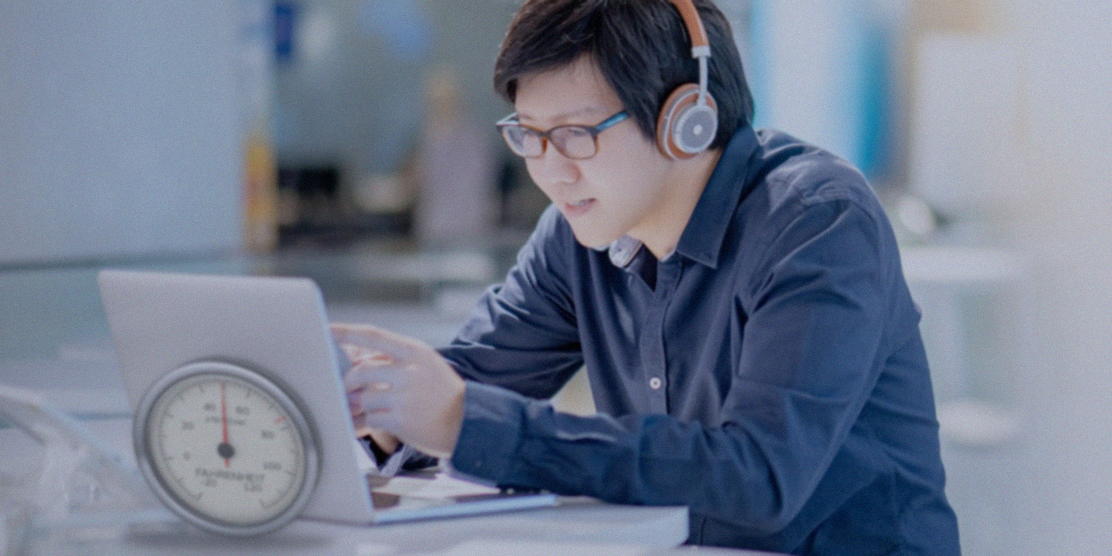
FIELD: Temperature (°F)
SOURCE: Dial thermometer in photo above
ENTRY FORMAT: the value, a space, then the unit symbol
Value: 50 °F
